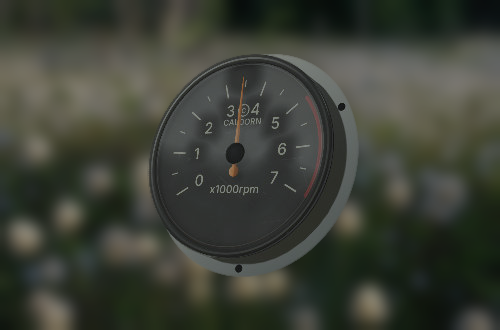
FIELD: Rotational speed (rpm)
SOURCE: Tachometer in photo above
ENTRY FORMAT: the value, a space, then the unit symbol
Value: 3500 rpm
